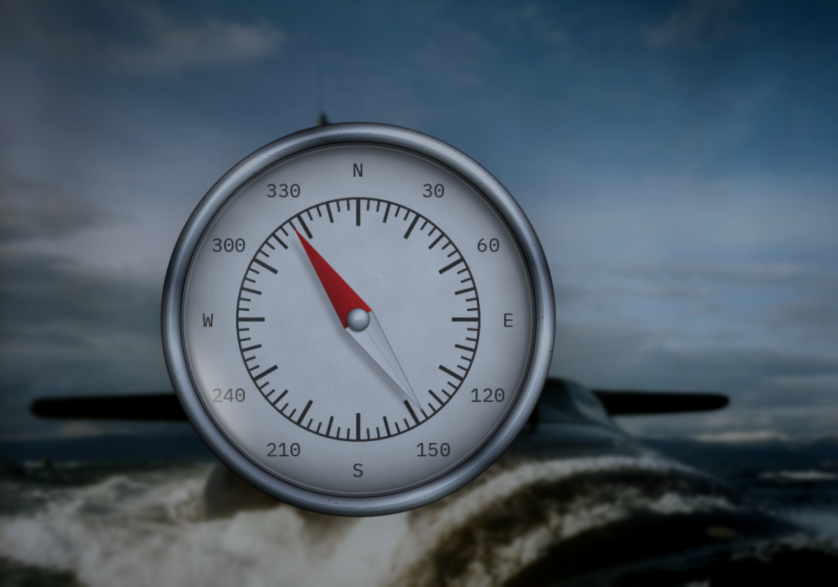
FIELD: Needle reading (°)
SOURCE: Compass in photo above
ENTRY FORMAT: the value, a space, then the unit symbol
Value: 325 °
